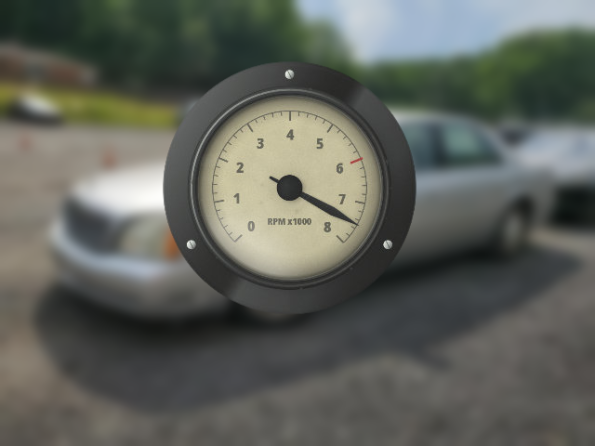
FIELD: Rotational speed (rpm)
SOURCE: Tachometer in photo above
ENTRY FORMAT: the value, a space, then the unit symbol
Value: 7500 rpm
